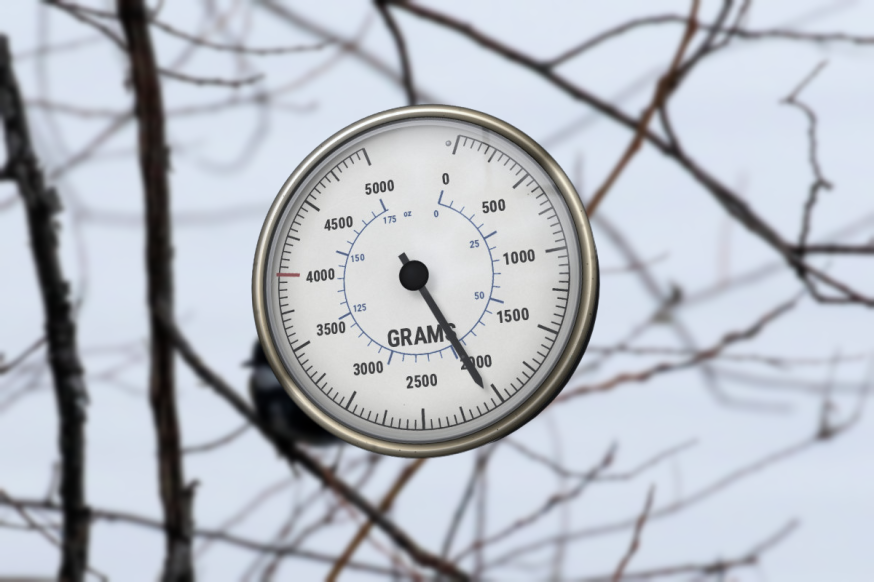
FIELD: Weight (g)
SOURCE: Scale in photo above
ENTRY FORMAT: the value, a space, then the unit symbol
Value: 2050 g
